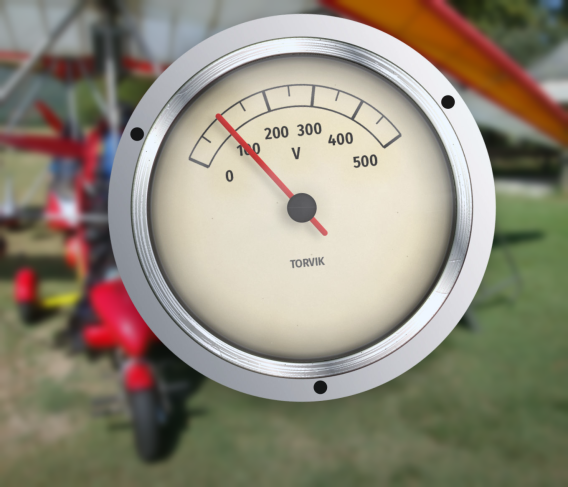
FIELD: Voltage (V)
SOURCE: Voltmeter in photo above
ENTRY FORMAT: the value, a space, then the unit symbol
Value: 100 V
